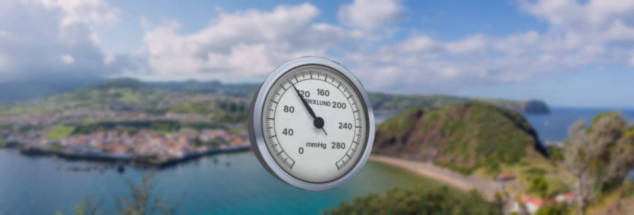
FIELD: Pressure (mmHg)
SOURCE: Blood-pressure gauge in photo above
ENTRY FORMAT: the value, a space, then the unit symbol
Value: 110 mmHg
